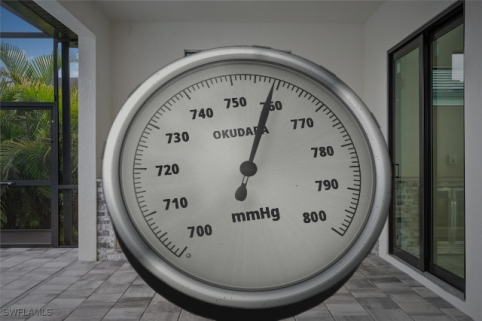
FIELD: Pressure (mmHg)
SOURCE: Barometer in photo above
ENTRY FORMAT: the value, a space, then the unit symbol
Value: 759 mmHg
